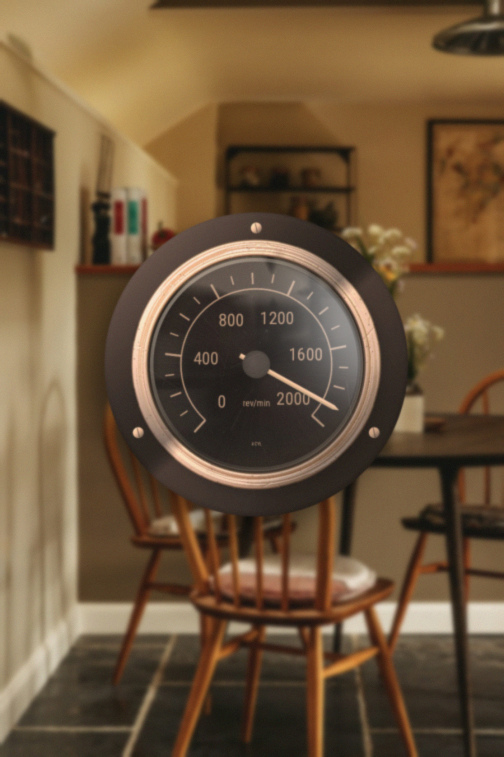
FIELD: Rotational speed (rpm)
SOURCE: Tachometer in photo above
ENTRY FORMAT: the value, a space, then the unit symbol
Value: 1900 rpm
